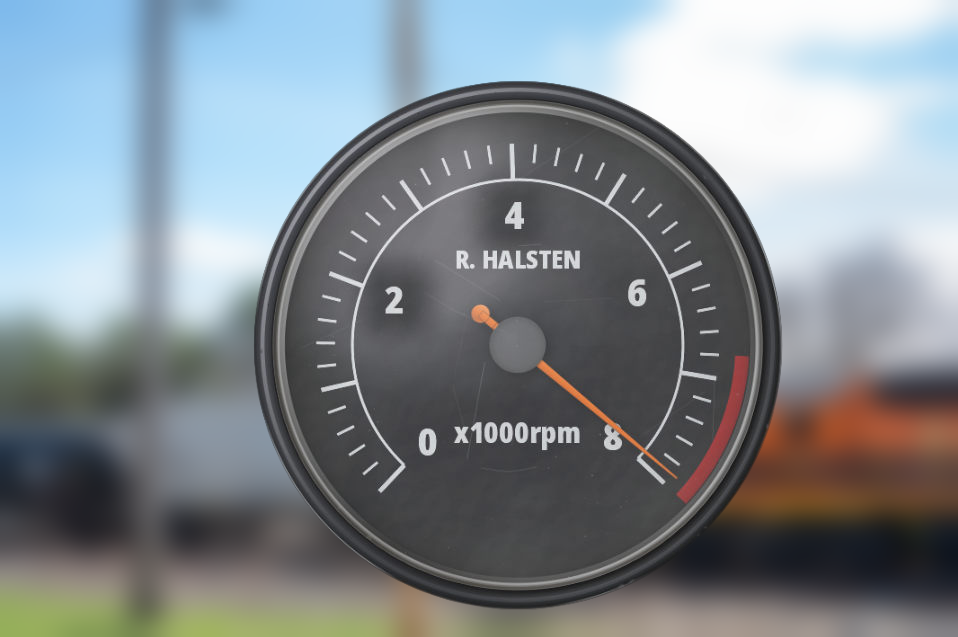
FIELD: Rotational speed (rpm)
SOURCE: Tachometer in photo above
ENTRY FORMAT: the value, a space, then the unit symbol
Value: 7900 rpm
